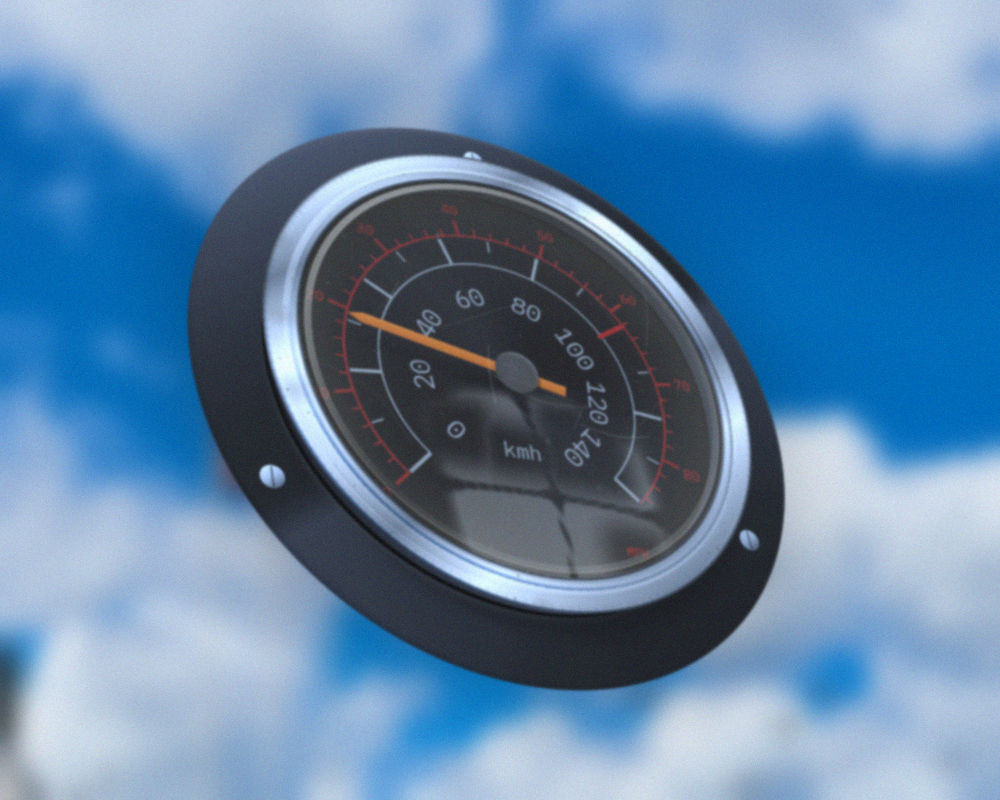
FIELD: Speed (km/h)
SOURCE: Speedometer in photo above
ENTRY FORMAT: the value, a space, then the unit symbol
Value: 30 km/h
